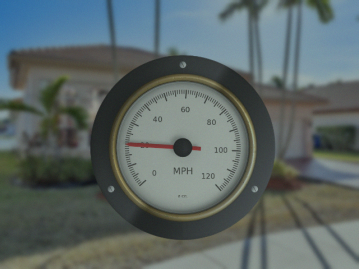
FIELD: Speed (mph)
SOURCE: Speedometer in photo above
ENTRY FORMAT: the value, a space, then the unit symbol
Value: 20 mph
